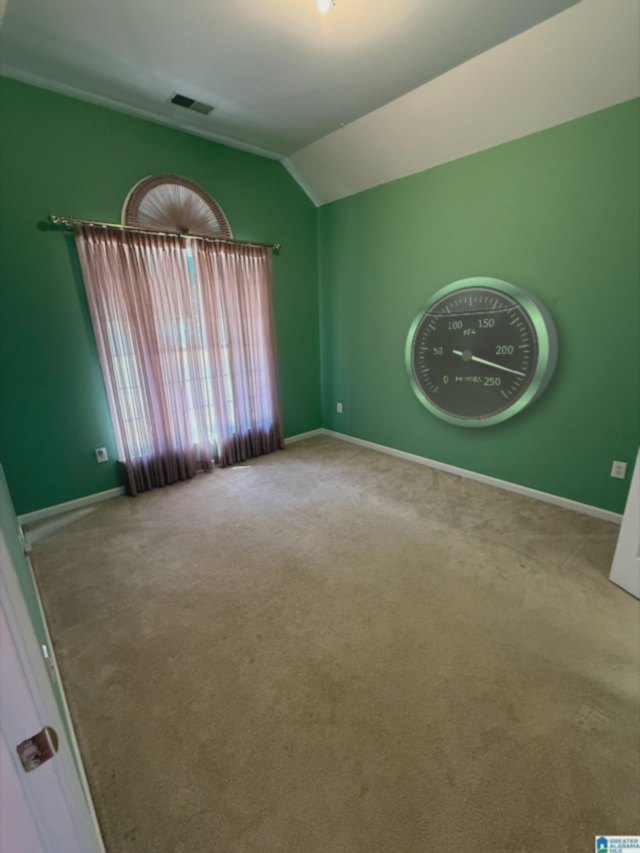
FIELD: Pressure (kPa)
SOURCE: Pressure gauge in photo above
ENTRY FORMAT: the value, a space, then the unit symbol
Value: 225 kPa
